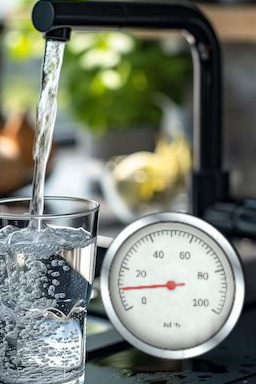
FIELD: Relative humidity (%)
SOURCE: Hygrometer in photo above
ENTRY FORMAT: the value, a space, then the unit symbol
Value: 10 %
